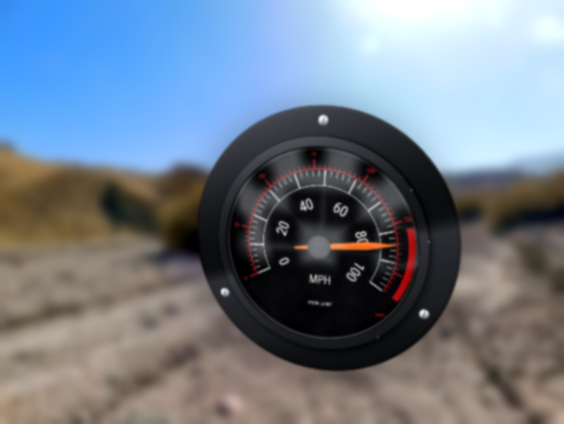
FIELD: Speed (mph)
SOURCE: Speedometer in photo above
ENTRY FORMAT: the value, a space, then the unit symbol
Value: 84 mph
